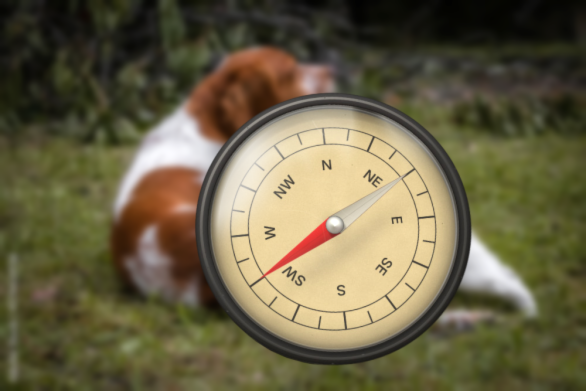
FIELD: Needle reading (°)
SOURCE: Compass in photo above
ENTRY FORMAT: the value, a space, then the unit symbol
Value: 240 °
